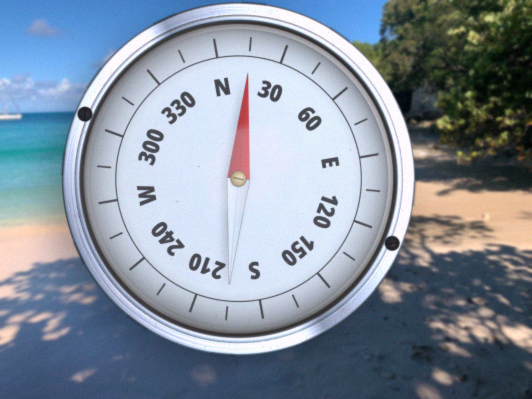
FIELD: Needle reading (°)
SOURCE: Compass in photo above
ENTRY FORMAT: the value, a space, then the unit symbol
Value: 15 °
